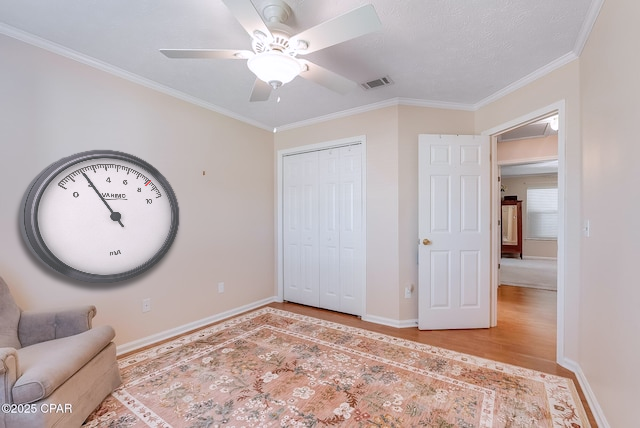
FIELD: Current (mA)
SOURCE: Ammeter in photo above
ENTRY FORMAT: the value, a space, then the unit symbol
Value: 2 mA
